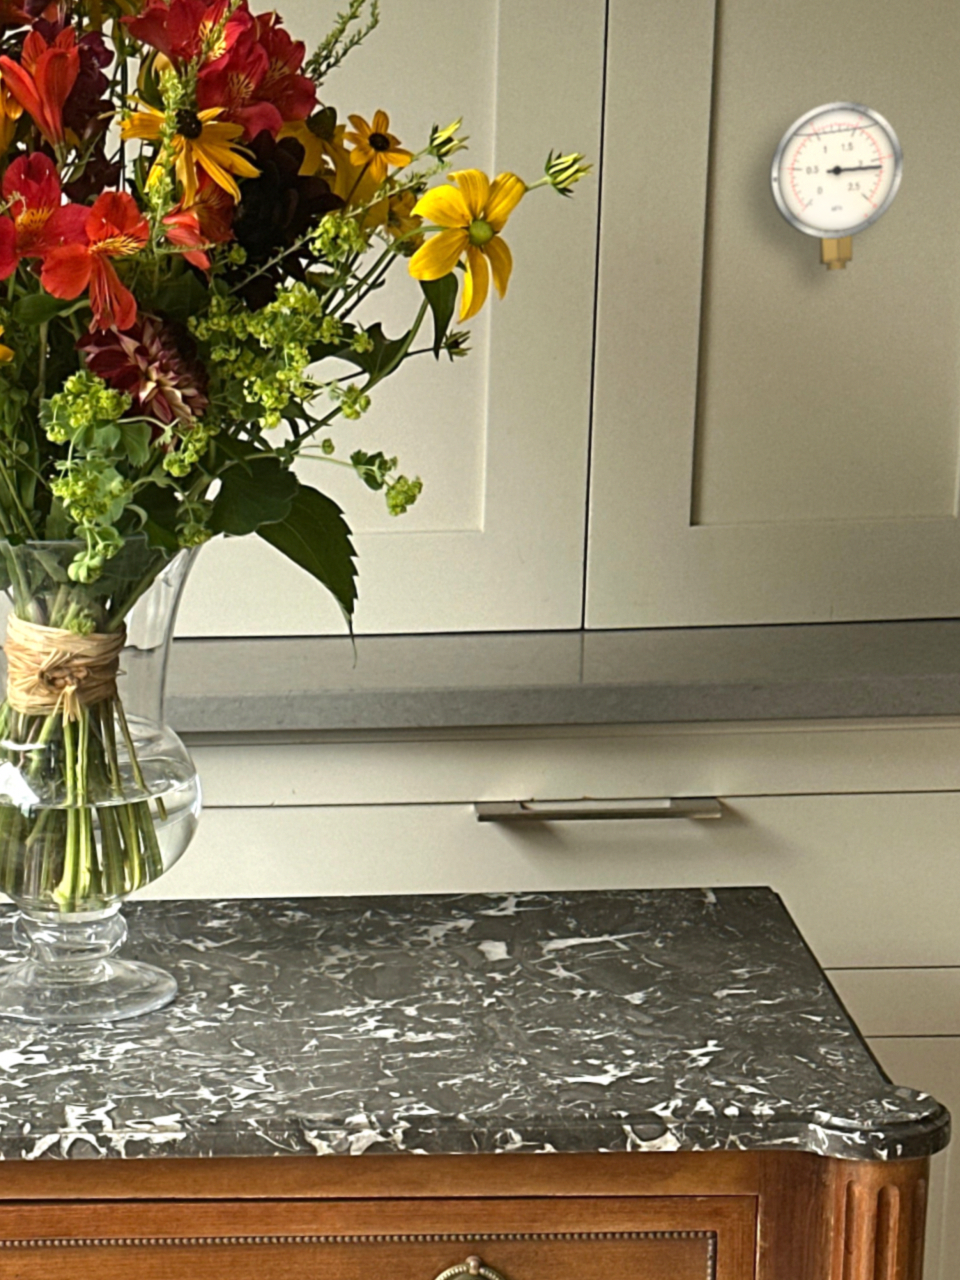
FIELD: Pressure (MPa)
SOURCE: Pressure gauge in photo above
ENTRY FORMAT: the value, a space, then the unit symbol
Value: 2.1 MPa
